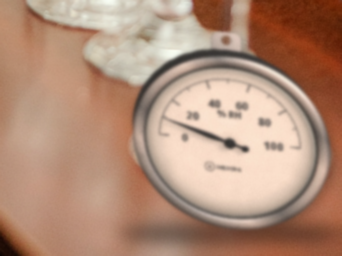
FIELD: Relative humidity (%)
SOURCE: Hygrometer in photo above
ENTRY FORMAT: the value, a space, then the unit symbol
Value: 10 %
